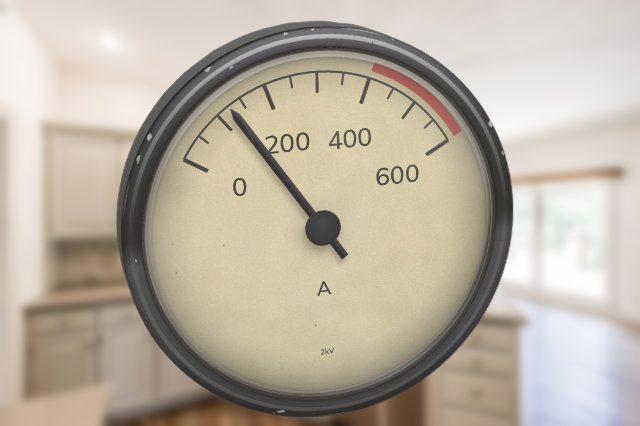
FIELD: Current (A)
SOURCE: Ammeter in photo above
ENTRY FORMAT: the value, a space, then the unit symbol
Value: 125 A
